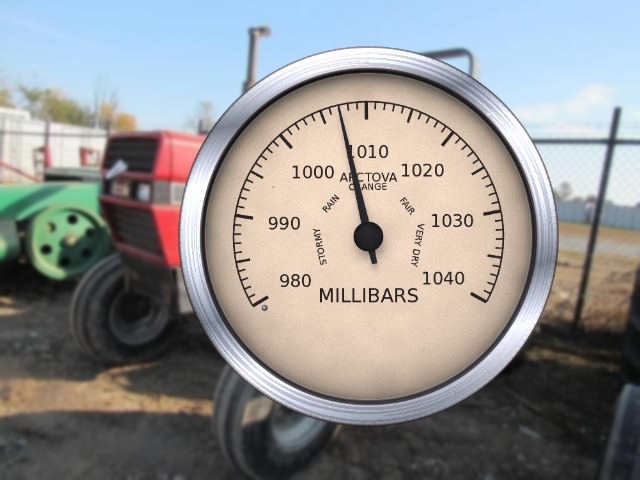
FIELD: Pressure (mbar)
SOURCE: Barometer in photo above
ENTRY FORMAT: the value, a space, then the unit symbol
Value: 1007 mbar
